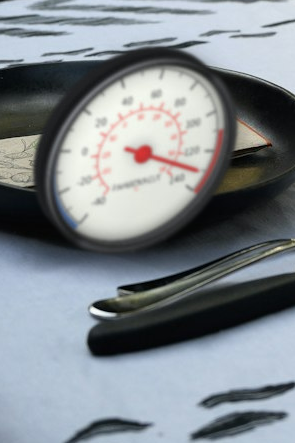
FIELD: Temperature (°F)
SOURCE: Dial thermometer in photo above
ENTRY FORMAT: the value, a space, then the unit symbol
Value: 130 °F
